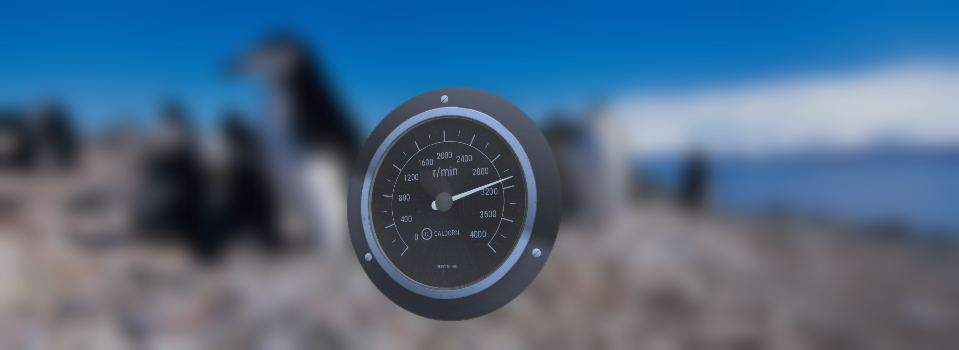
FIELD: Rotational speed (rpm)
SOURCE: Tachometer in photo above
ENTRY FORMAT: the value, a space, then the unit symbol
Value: 3100 rpm
